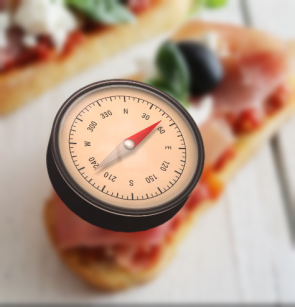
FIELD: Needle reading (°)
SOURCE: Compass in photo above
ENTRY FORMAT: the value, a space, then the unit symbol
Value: 50 °
